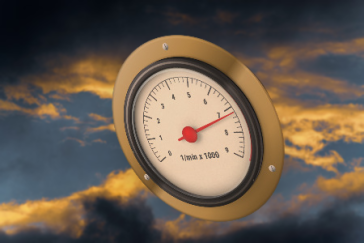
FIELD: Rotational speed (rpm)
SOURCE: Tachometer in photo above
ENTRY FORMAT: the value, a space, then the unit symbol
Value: 7200 rpm
